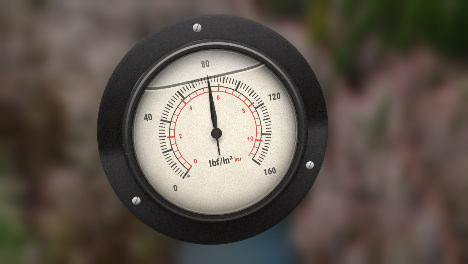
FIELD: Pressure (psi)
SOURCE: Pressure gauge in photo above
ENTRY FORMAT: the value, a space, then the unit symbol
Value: 80 psi
